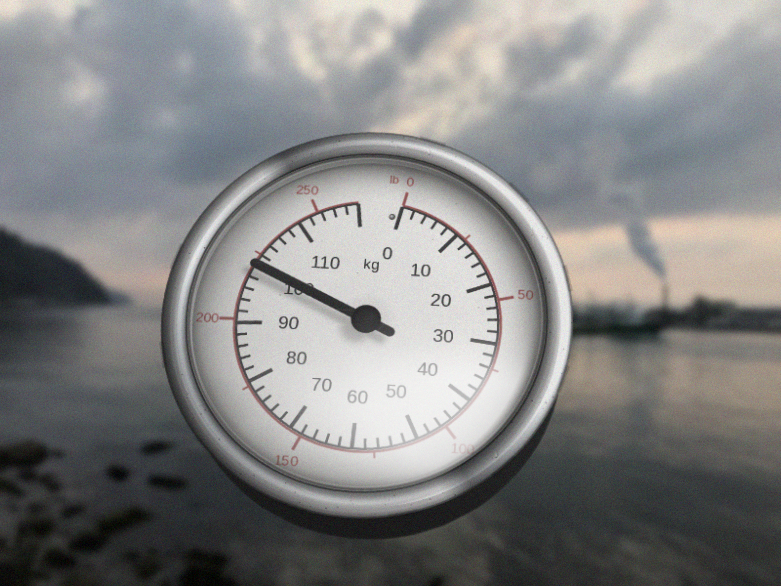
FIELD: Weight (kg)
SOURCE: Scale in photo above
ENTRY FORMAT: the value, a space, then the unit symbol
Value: 100 kg
